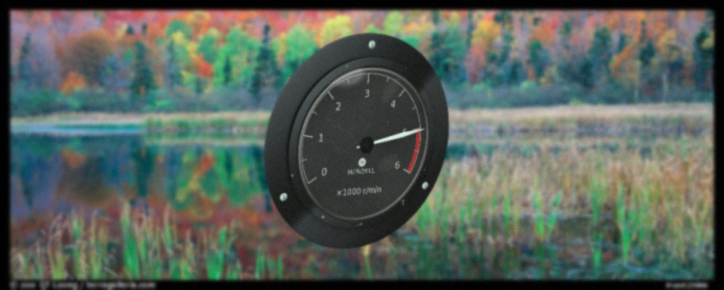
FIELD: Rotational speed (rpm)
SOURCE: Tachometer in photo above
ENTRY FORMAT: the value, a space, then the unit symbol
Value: 5000 rpm
